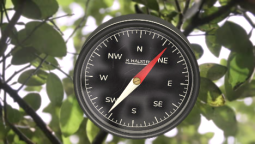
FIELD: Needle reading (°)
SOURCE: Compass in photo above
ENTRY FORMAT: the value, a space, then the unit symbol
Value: 35 °
